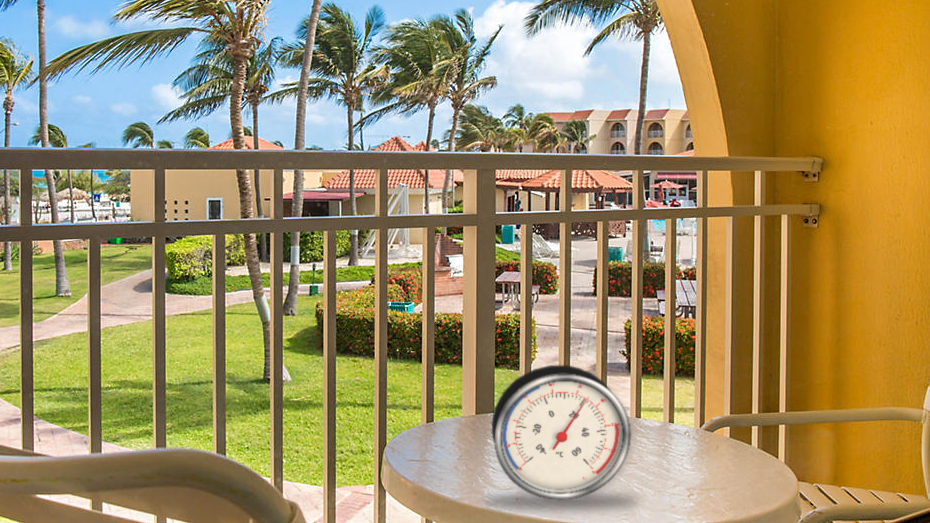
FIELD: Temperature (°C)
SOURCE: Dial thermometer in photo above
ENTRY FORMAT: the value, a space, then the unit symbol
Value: 20 °C
